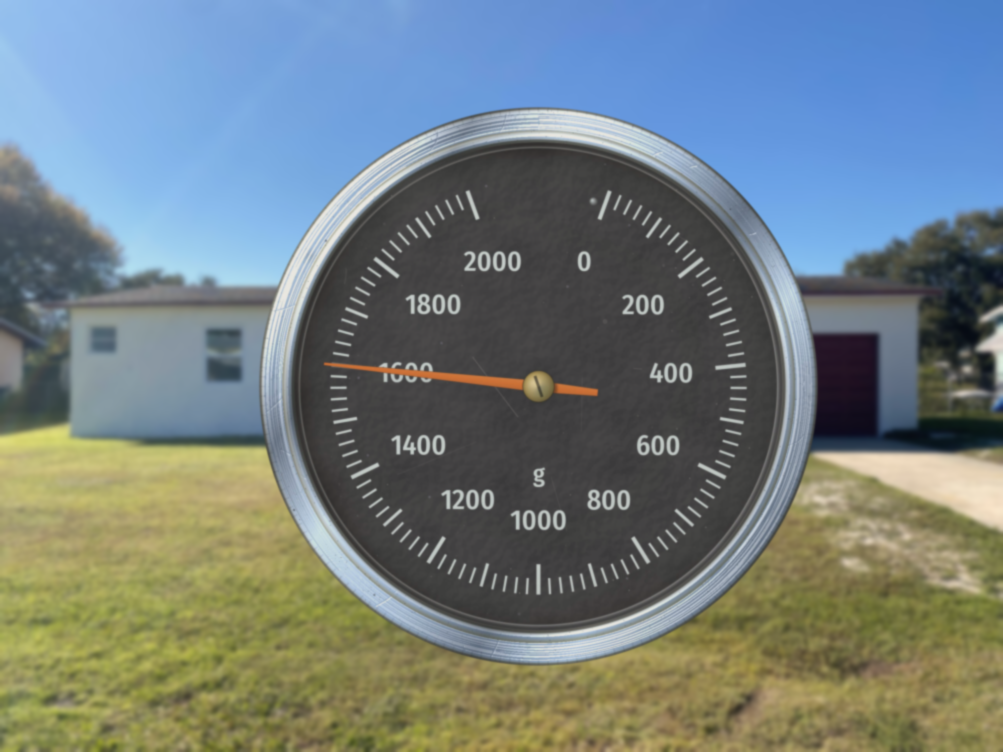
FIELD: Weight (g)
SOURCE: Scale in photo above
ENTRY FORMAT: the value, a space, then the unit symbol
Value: 1600 g
